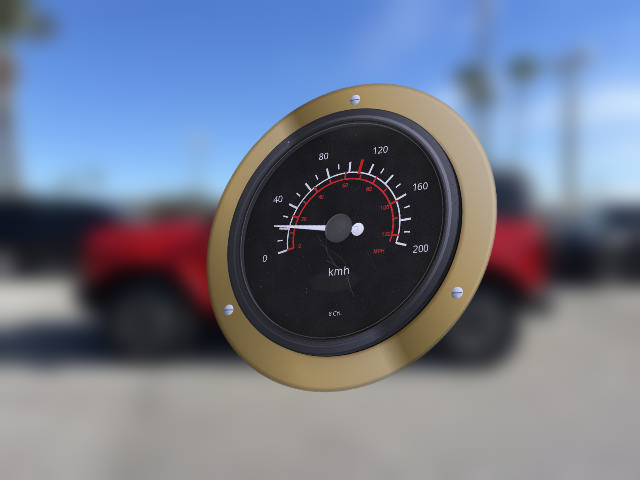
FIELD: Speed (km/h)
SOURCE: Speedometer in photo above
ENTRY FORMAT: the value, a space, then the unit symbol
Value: 20 km/h
